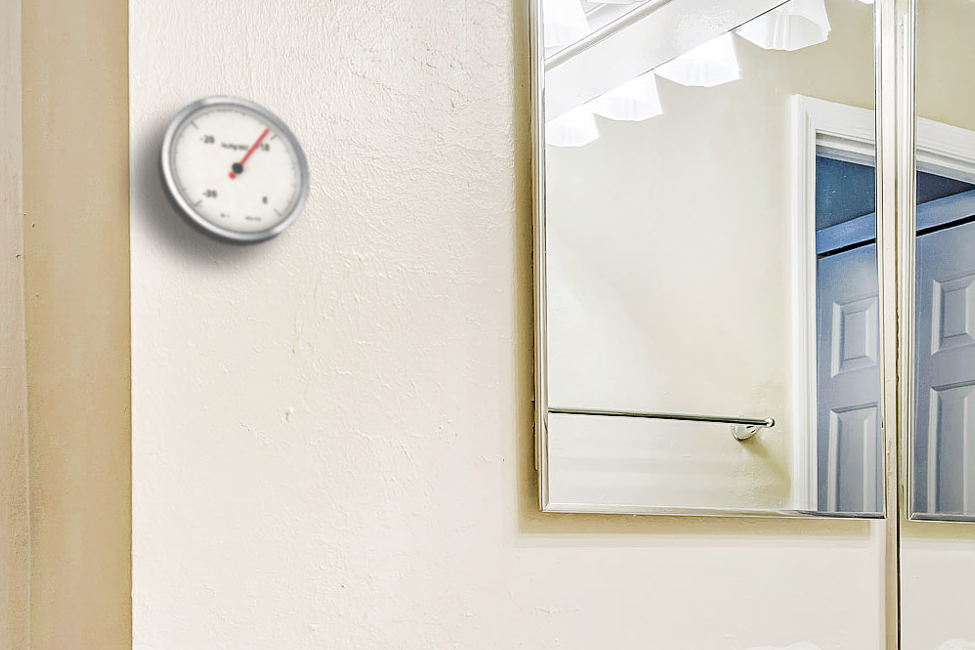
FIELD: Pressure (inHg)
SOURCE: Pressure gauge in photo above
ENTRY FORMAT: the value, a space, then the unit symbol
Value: -11 inHg
